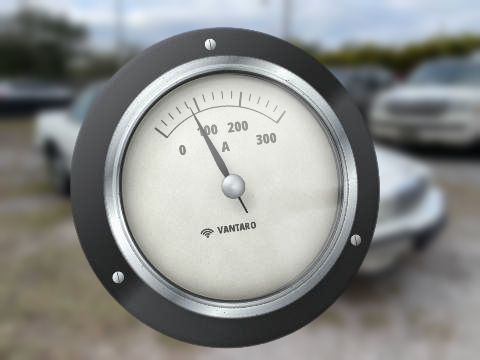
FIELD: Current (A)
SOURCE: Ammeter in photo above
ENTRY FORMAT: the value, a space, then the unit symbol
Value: 80 A
